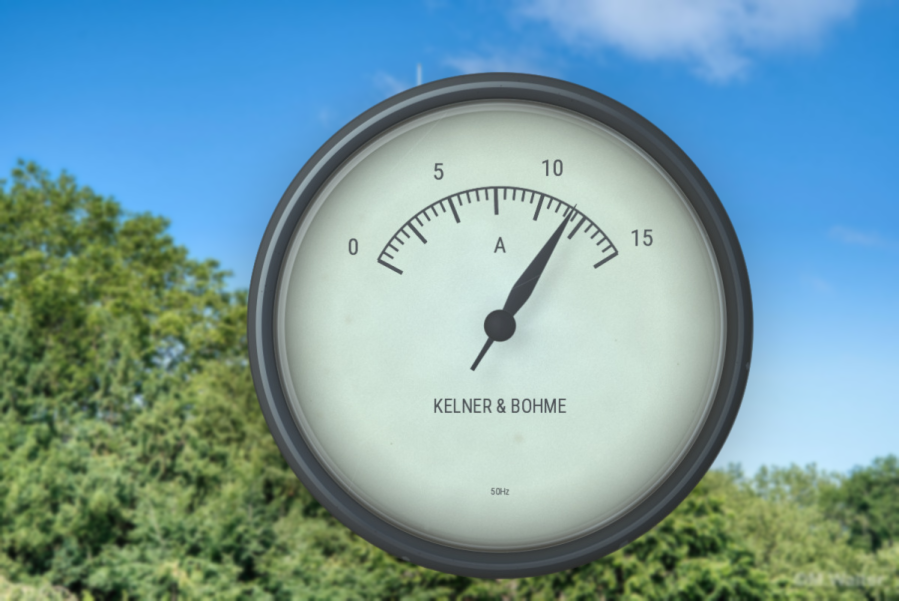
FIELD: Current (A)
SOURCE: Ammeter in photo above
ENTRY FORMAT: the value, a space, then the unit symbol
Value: 11.75 A
